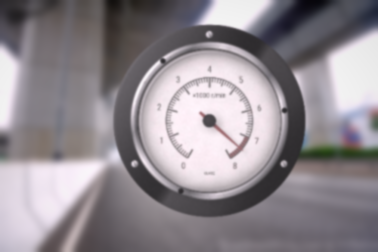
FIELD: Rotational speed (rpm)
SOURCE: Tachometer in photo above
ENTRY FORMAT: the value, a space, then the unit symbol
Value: 7500 rpm
